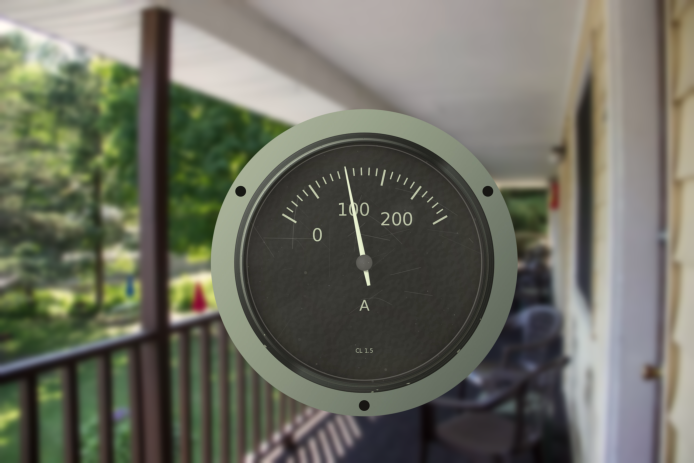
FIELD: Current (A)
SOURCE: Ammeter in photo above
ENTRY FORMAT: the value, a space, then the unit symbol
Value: 100 A
